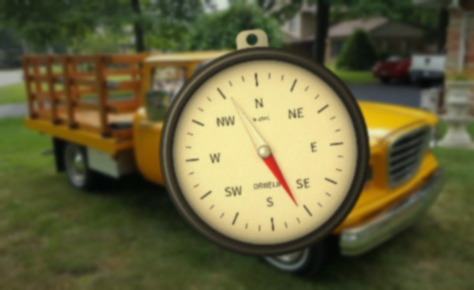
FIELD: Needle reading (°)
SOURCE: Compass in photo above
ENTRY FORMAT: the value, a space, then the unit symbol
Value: 155 °
